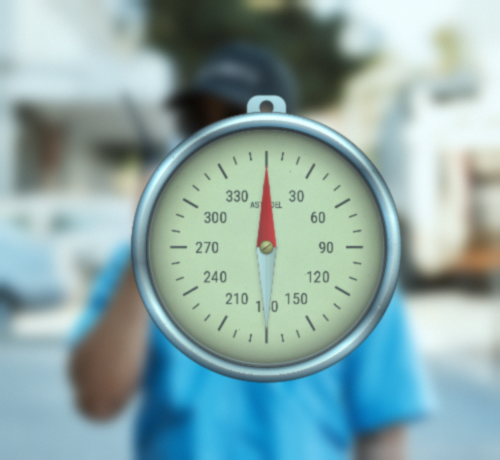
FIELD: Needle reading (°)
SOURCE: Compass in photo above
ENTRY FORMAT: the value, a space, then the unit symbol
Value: 0 °
